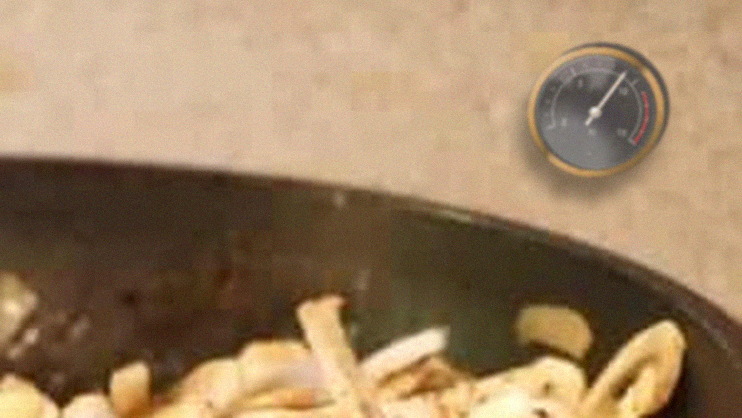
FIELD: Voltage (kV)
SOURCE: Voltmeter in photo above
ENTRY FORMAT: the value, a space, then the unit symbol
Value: 9 kV
